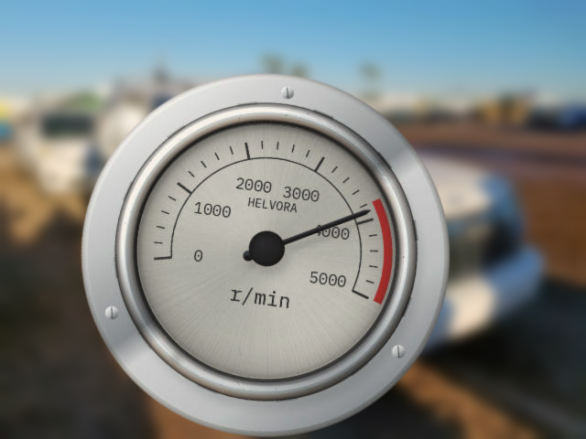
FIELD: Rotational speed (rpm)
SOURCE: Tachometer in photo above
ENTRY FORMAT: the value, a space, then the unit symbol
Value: 3900 rpm
